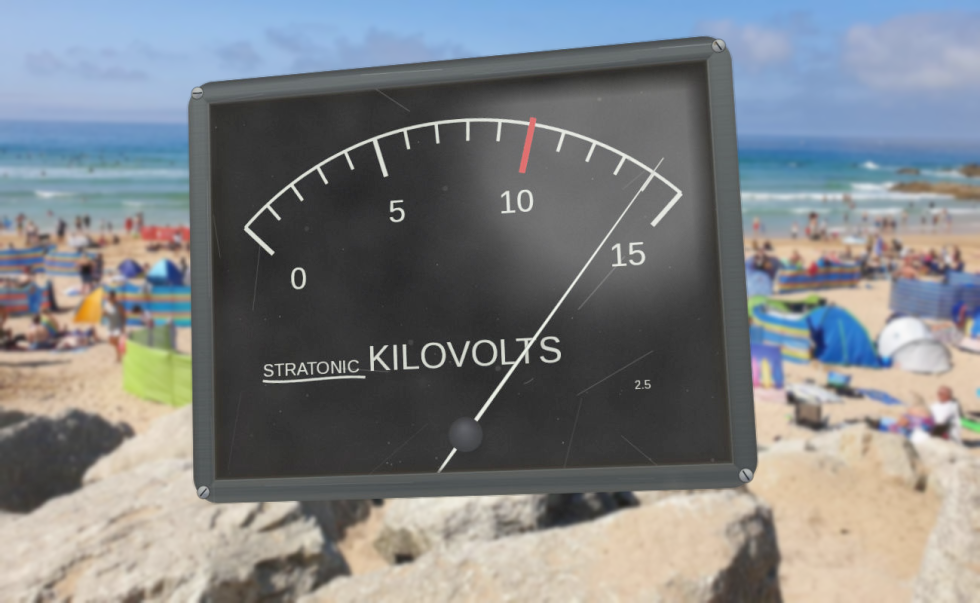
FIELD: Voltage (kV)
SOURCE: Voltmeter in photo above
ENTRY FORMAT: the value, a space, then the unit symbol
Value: 14 kV
